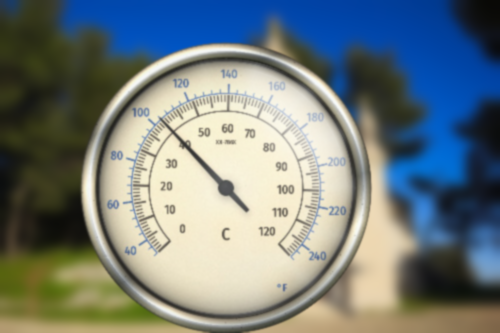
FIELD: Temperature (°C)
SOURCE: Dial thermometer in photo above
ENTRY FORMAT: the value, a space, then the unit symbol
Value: 40 °C
